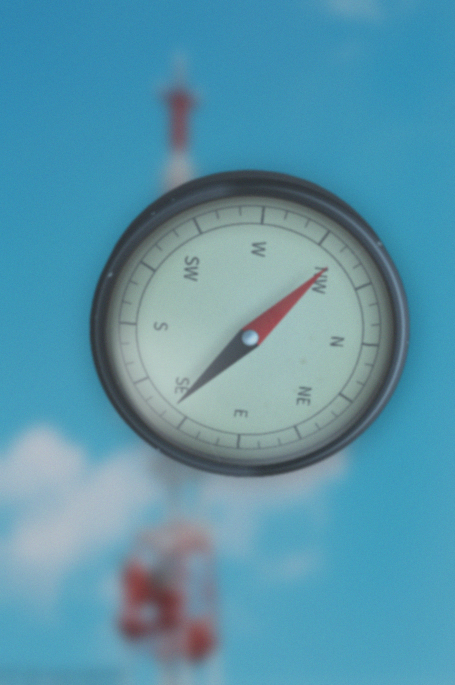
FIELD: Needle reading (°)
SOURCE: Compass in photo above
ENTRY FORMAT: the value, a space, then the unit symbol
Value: 310 °
